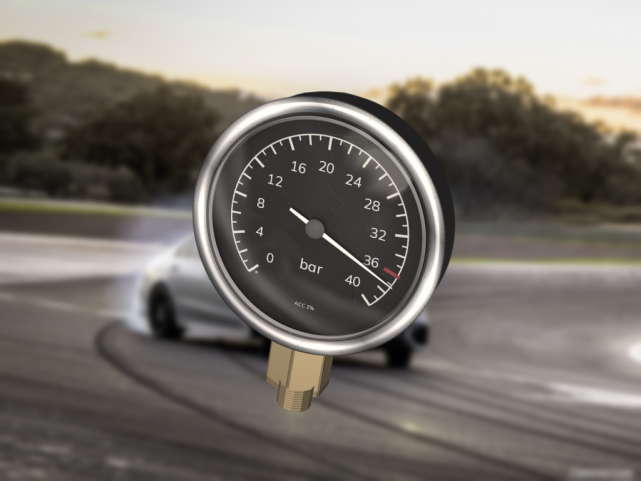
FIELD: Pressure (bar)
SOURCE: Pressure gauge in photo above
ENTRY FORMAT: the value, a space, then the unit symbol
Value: 37 bar
